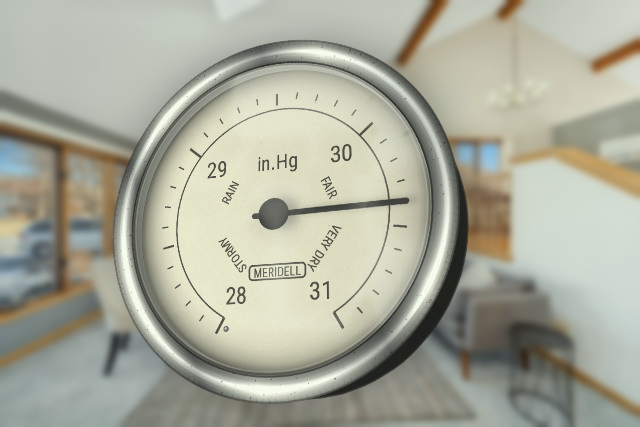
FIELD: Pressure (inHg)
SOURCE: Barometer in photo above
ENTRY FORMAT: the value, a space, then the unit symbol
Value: 30.4 inHg
